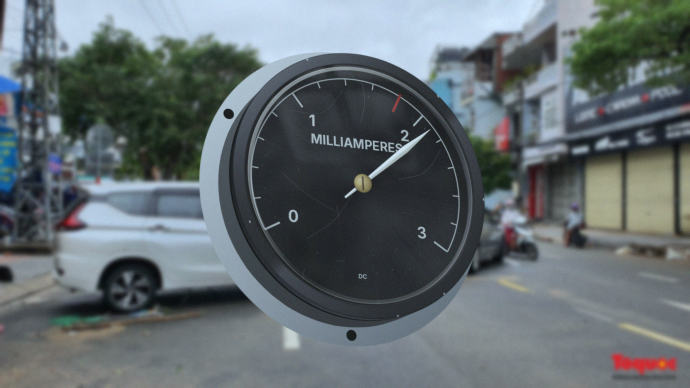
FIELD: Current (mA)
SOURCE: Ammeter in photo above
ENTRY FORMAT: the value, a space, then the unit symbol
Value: 2.1 mA
